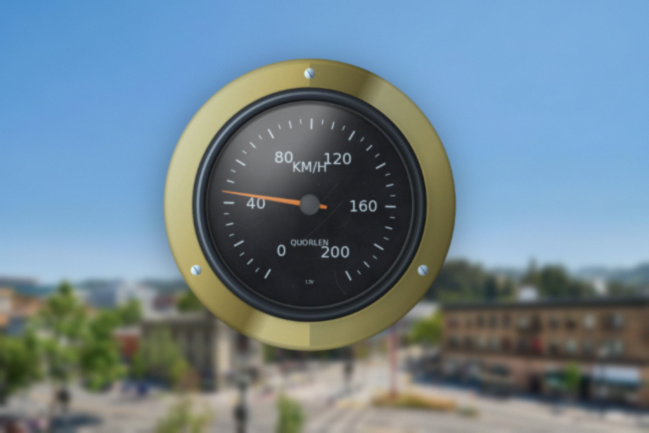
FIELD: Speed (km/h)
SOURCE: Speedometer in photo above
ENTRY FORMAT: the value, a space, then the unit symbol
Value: 45 km/h
